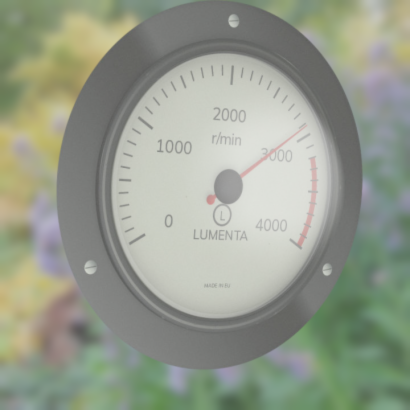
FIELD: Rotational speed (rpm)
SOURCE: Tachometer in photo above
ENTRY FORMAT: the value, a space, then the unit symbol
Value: 2900 rpm
